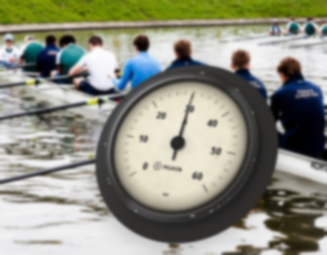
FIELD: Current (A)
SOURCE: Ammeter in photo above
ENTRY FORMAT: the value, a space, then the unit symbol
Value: 30 A
